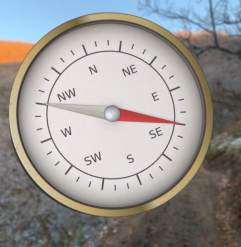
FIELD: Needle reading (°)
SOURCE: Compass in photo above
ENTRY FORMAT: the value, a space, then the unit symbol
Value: 120 °
